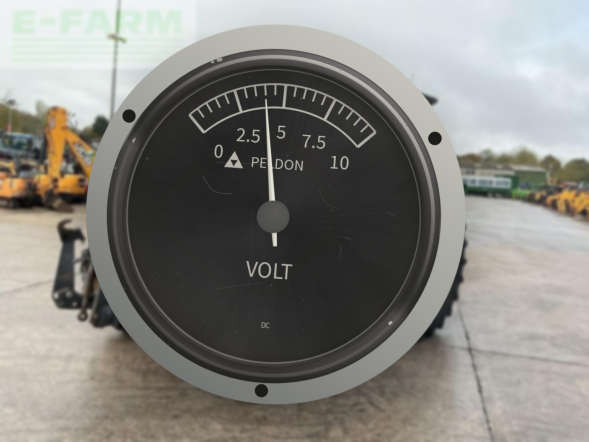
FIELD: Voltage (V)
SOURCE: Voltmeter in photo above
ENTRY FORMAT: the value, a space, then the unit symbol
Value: 4 V
